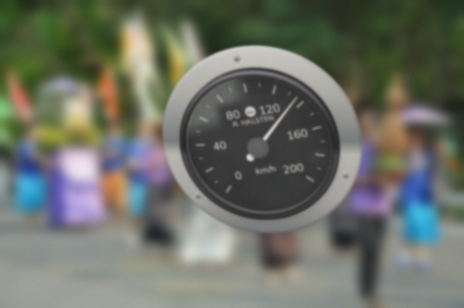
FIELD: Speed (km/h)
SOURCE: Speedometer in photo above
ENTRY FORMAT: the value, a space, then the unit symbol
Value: 135 km/h
